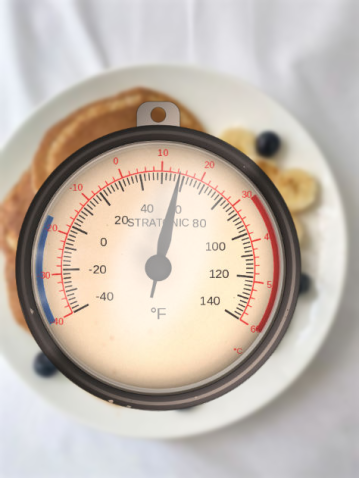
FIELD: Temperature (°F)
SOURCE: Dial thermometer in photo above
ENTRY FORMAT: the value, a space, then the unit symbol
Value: 58 °F
